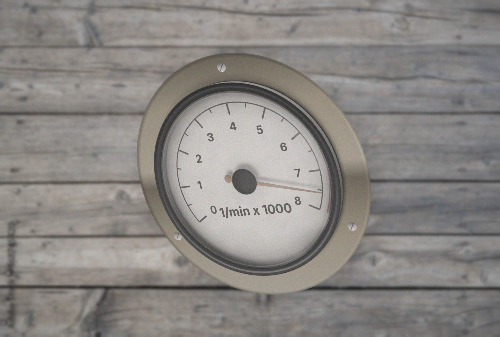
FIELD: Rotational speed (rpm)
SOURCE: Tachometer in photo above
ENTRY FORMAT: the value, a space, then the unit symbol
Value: 7500 rpm
